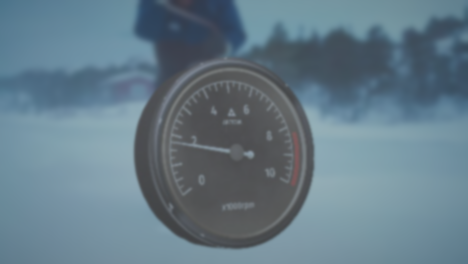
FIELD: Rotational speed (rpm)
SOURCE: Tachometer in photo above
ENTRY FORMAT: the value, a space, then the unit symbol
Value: 1750 rpm
